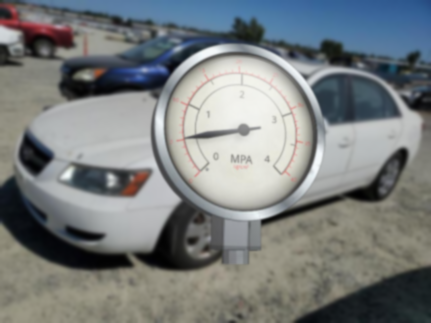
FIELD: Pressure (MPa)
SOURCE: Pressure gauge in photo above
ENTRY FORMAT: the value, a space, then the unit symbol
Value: 0.5 MPa
